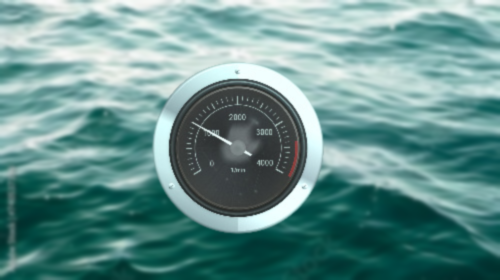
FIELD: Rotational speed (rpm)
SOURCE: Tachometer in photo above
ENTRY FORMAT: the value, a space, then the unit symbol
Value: 1000 rpm
